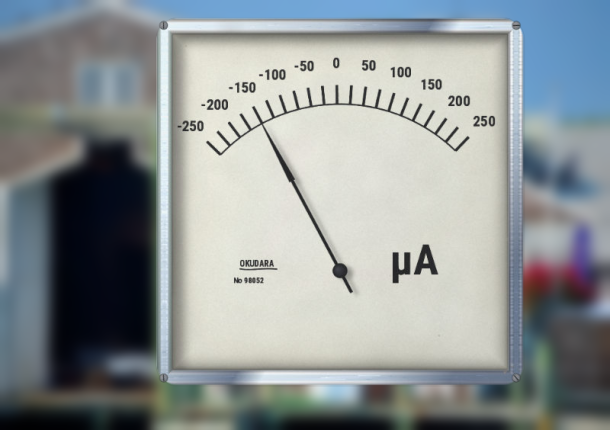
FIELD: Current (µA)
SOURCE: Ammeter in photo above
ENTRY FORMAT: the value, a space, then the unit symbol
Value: -150 µA
